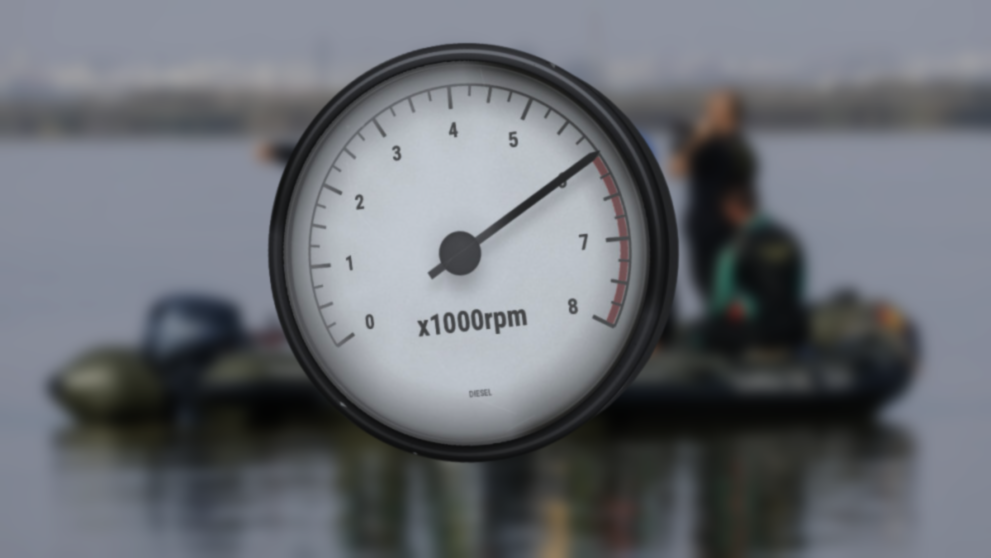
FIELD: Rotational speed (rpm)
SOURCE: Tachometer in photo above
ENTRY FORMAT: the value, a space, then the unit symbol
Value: 6000 rpm
